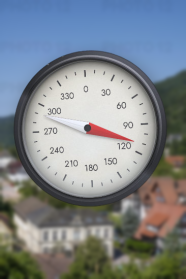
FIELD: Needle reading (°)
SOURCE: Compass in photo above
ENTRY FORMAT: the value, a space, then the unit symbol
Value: 110 °
